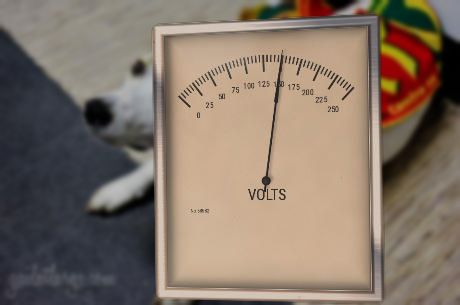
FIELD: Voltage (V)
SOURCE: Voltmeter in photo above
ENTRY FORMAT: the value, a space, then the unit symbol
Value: 150 V
